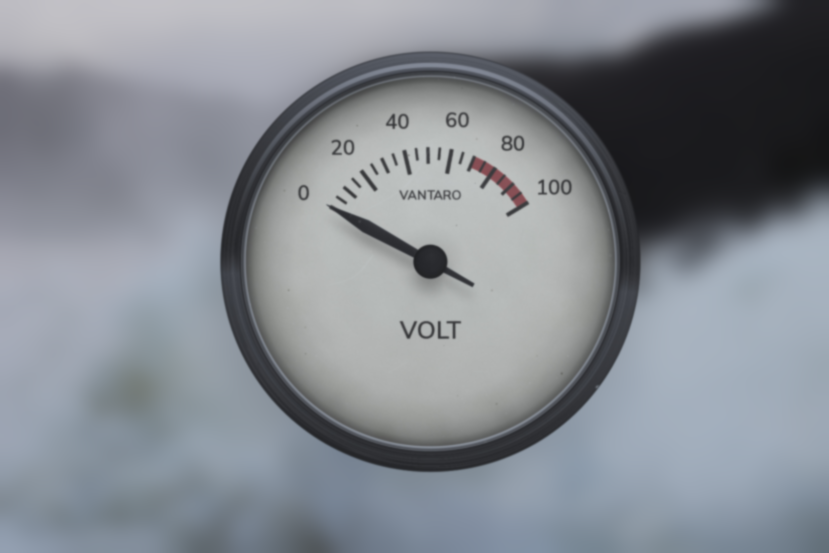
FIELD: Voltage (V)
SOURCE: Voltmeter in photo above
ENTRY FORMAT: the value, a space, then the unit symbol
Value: 0 V
